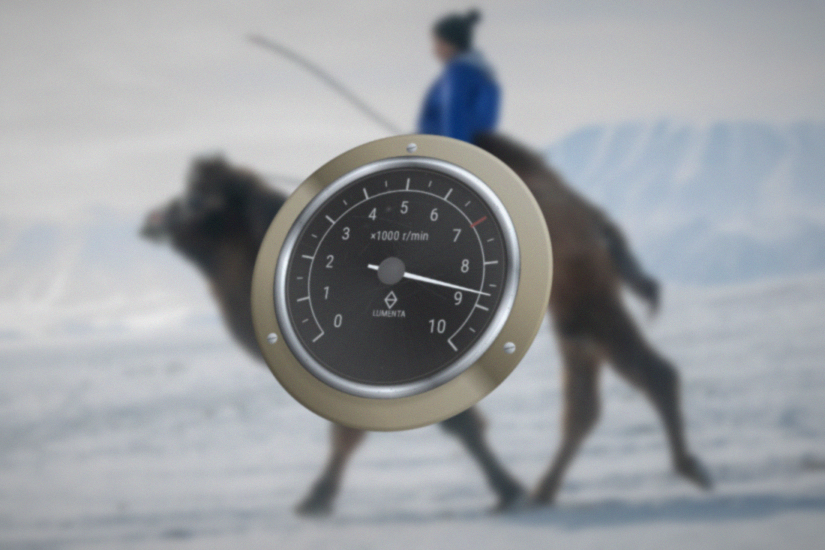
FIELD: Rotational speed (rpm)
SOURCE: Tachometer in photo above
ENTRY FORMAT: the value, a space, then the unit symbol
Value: 8750 rpm
